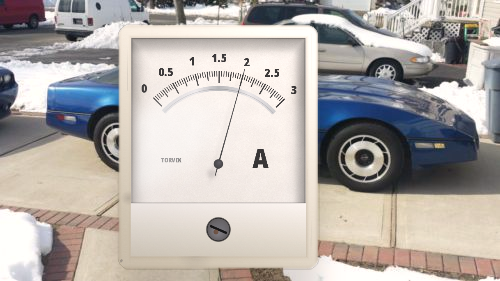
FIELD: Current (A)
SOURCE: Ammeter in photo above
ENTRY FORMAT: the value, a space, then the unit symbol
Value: 2 A
